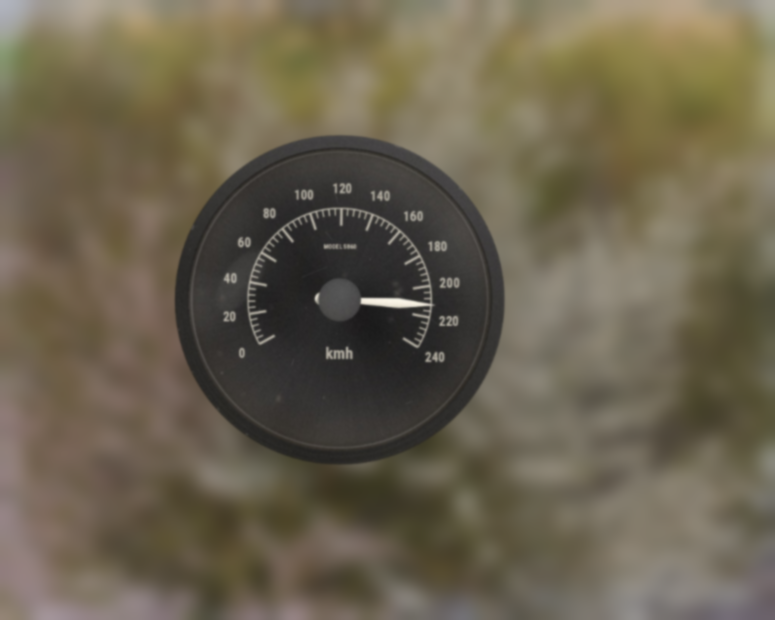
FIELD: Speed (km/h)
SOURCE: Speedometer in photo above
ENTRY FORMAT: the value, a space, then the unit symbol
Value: 212 km/h
